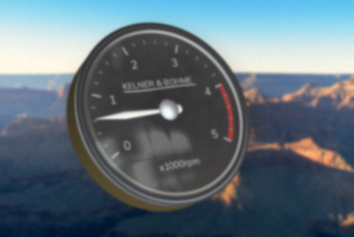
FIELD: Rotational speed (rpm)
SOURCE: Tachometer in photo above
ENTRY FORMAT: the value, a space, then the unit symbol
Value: 600 rpm
